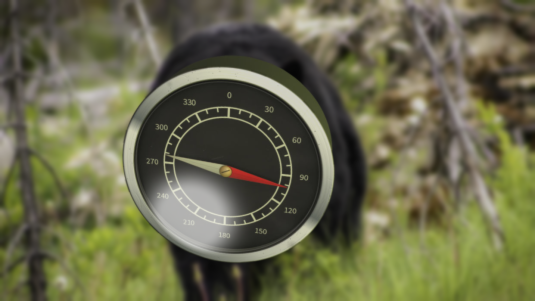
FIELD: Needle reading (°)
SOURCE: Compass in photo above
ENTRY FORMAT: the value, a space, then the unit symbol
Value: 100 °
